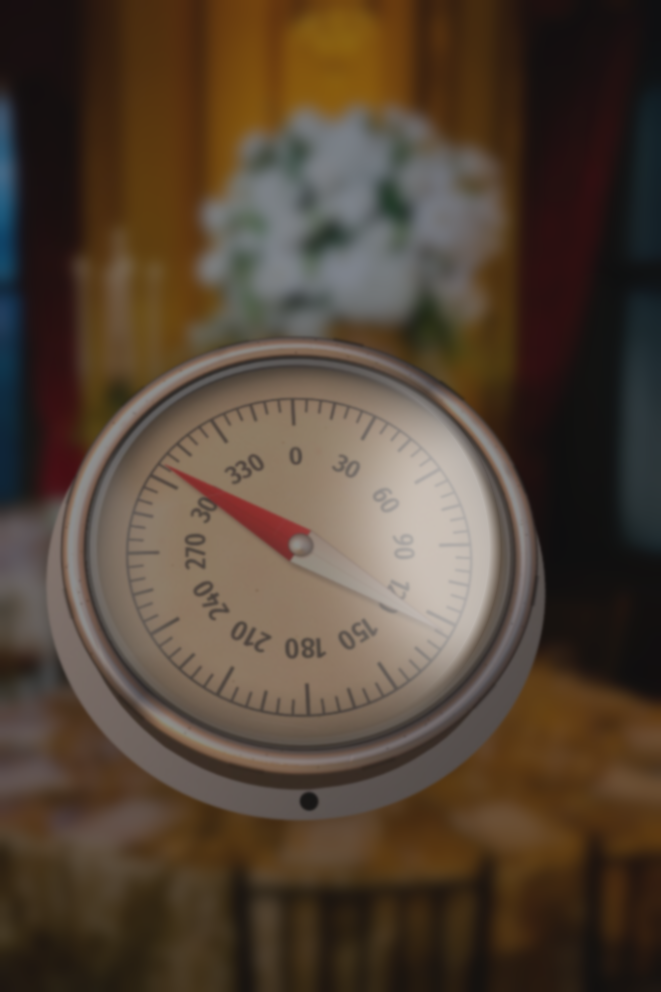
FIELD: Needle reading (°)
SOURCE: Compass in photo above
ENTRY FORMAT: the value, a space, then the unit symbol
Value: 305 °
